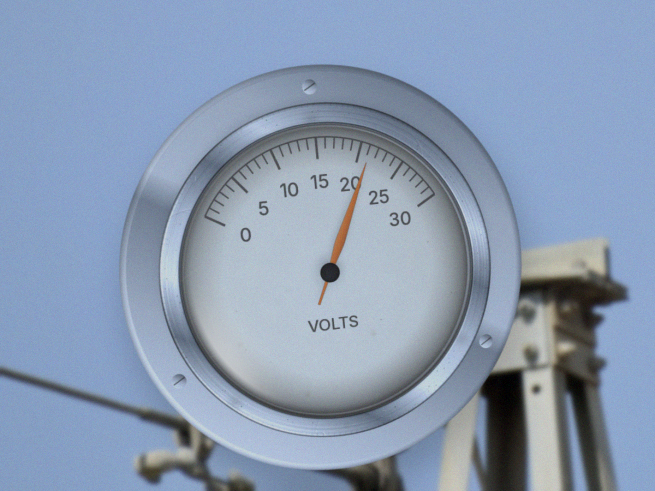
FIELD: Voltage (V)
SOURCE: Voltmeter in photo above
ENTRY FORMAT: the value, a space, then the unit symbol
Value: 21 V
